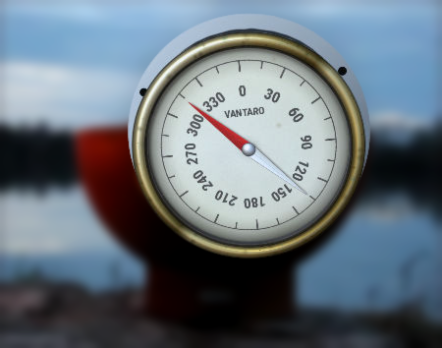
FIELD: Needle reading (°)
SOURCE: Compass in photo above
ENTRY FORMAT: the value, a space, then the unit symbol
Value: 315 °
